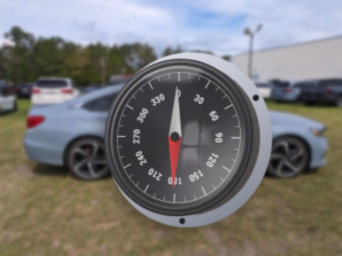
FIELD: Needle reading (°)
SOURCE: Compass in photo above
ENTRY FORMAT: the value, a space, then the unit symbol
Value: 180 °
